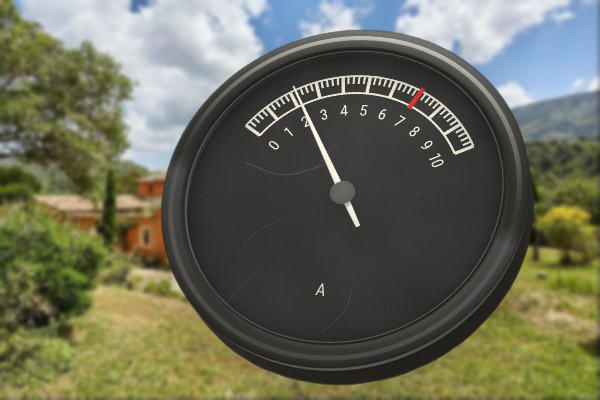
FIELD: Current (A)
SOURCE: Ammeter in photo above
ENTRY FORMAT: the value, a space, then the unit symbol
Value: 2.2 A
